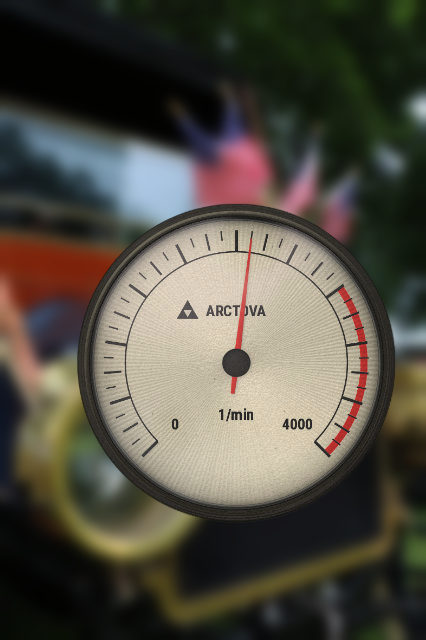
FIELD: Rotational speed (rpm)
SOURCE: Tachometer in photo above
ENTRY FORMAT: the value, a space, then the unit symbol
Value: 2100 rpm
